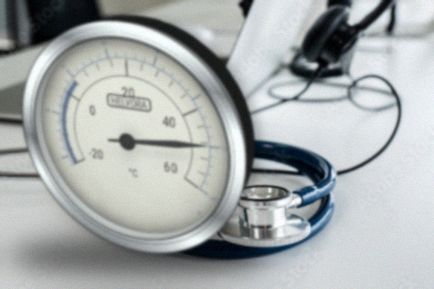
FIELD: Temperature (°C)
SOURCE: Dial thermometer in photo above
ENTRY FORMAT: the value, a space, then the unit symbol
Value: 48 °C
